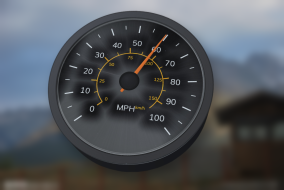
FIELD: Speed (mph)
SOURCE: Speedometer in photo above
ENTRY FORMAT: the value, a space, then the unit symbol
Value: 60 mph
